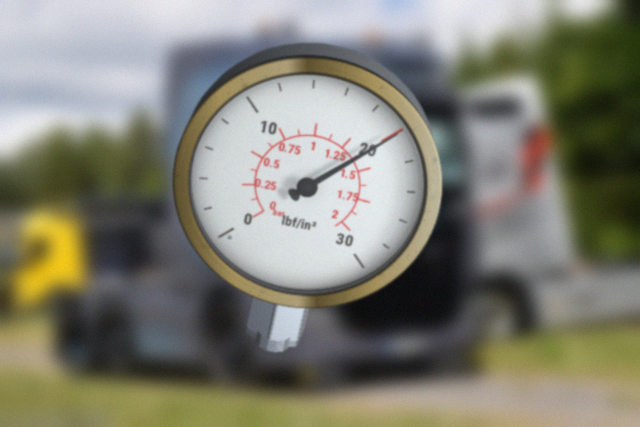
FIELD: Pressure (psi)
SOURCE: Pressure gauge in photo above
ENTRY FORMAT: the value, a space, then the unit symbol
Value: 20 psi
